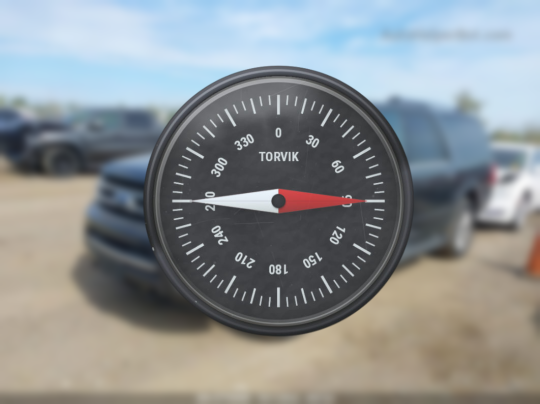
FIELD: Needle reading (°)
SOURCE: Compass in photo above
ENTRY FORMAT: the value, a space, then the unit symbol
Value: 90 °
